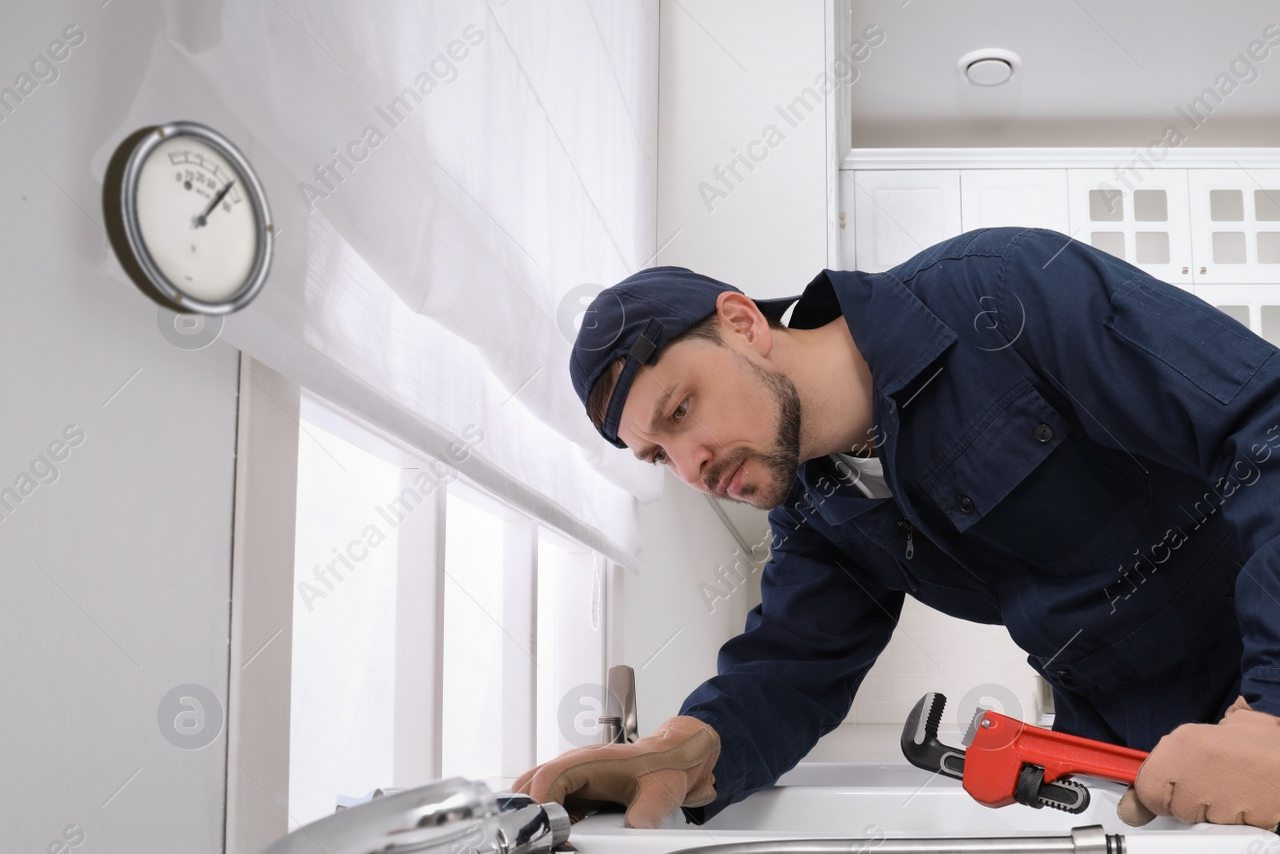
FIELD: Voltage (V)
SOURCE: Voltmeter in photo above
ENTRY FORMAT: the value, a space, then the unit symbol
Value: 40 V
